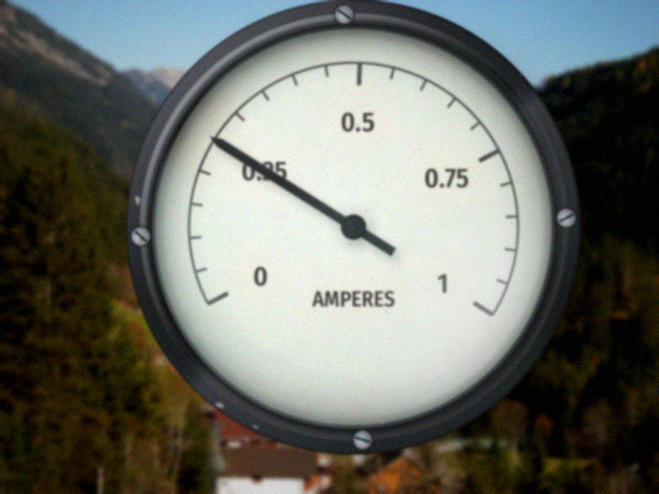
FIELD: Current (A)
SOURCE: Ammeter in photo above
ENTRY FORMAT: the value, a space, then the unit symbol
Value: 0.25 A
